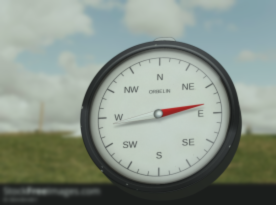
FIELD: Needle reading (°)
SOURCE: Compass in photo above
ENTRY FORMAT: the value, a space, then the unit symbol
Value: 80 °
